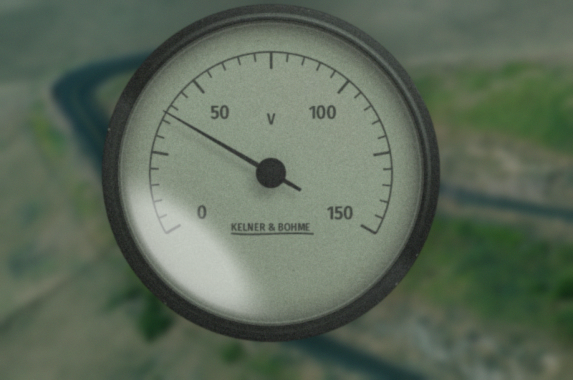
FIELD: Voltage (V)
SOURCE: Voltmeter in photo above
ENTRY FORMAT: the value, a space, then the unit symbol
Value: 37.5 V
